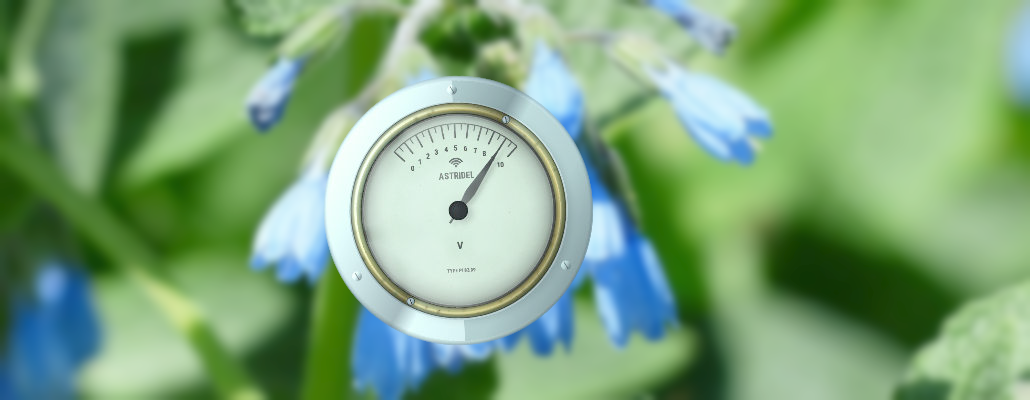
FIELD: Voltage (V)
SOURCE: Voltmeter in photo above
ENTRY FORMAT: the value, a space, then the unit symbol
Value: 9 V
